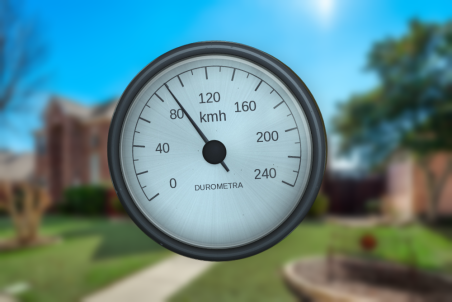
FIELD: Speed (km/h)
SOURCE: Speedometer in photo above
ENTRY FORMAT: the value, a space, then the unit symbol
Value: 90 km/h
